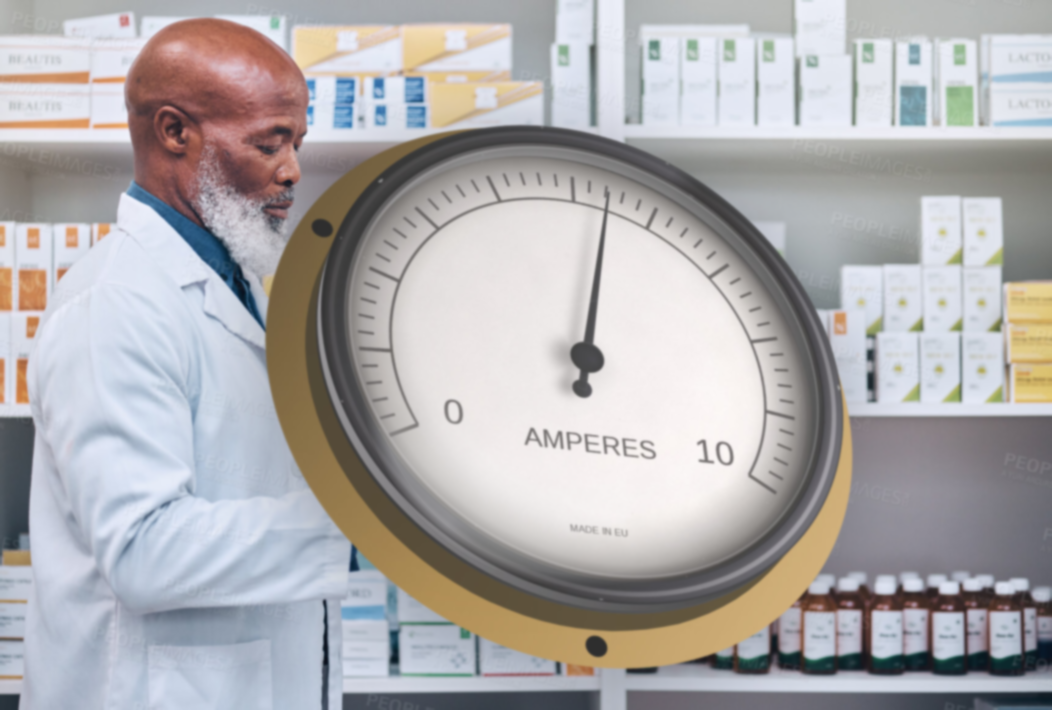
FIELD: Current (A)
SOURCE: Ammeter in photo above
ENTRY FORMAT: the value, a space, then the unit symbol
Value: 5.4 A
